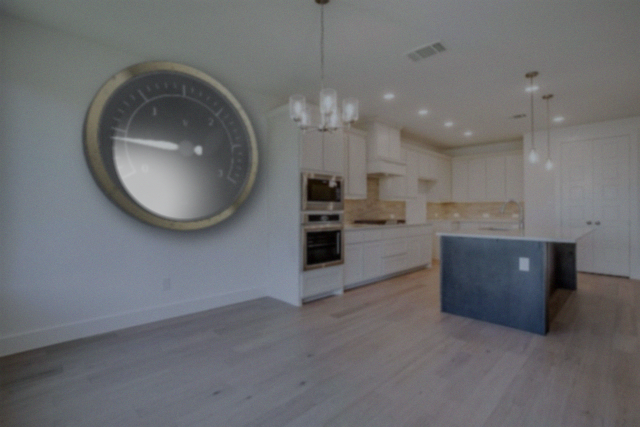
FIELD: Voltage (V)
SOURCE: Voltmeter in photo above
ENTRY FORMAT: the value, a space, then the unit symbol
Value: 0.4 V
